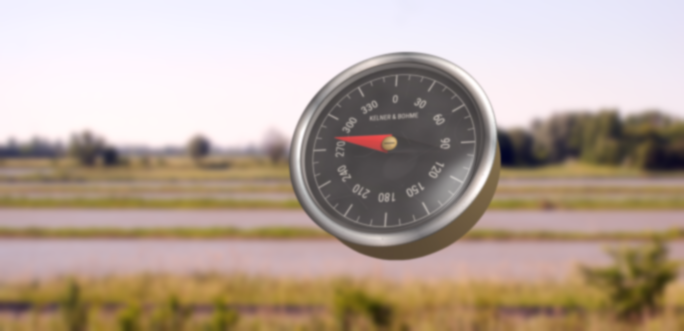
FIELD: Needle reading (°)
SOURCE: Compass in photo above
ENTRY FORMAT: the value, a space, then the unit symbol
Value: 280 °
